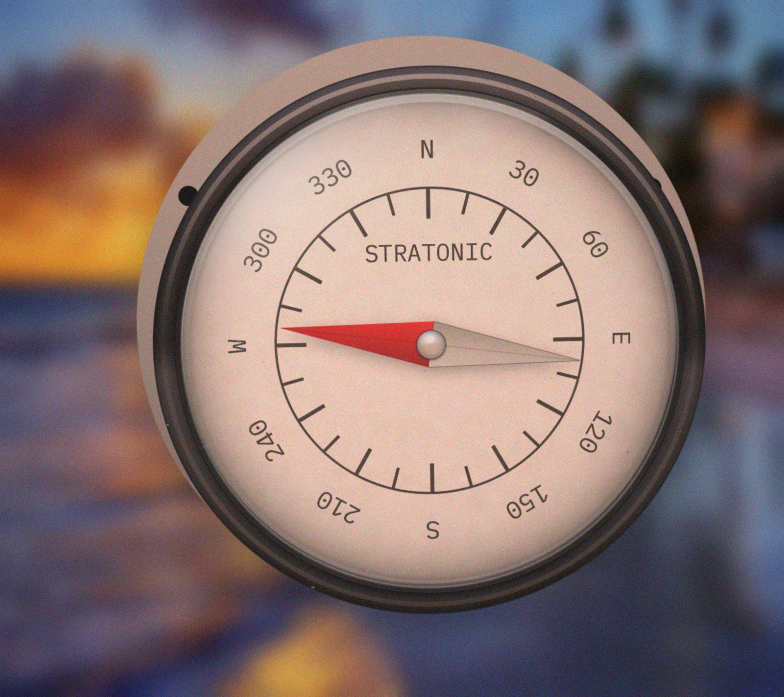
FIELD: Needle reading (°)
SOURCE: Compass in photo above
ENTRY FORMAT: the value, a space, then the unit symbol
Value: 277.5 °
